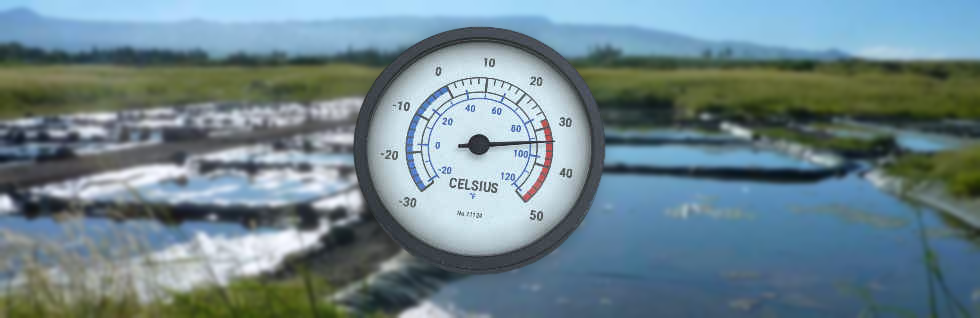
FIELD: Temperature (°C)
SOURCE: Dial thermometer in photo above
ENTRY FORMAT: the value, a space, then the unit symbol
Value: 34 °C
